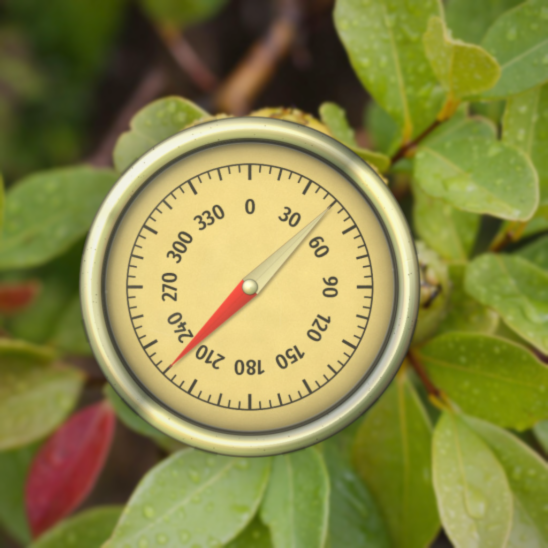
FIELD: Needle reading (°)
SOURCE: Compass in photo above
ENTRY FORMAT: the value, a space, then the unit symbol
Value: 225 °
